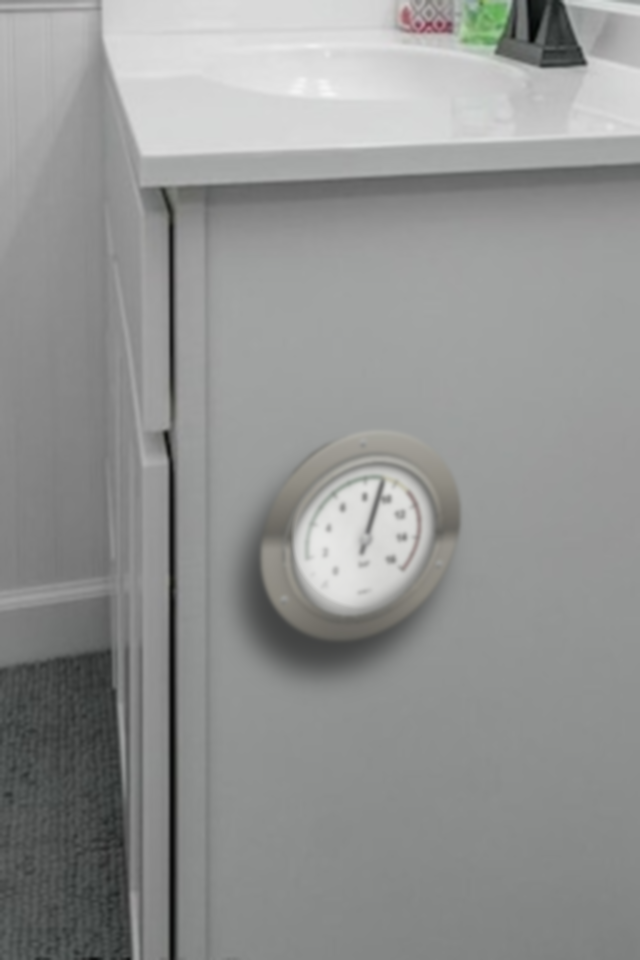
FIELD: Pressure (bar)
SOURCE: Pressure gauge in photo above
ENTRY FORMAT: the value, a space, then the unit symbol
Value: 9 bar
